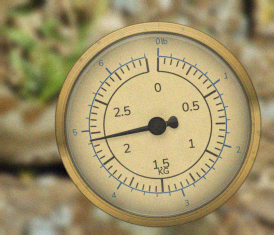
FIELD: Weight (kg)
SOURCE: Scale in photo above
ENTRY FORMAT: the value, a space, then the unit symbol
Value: 2.2 kg
